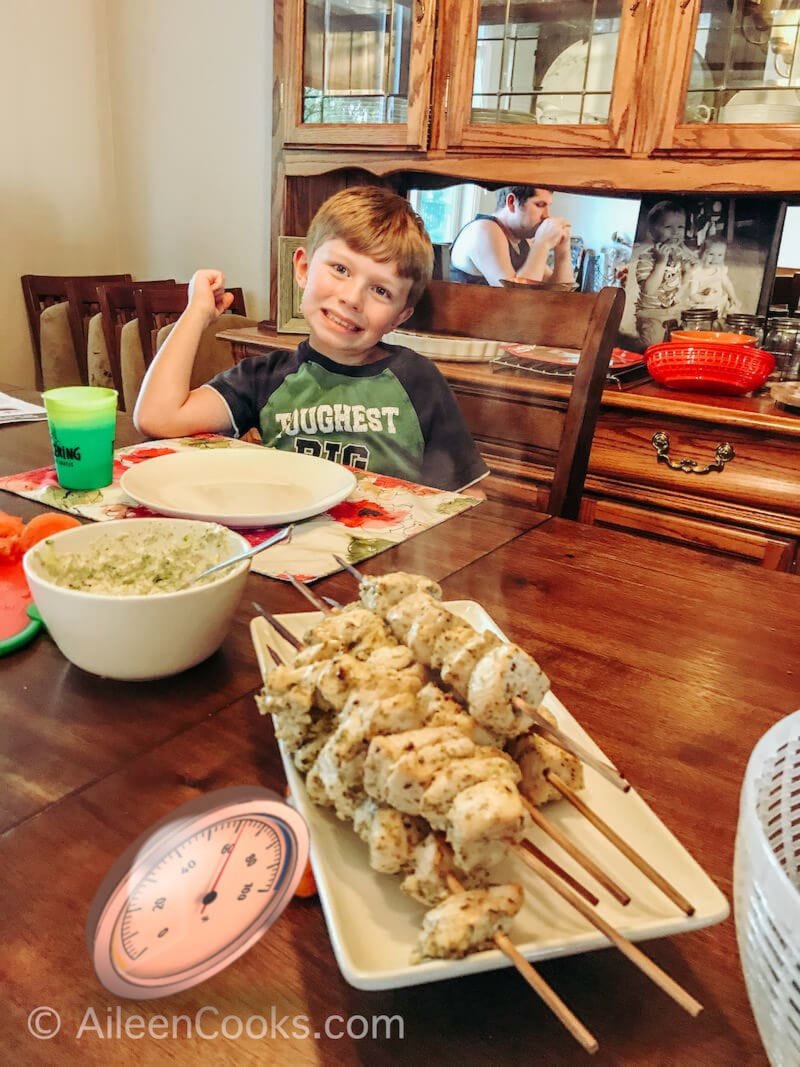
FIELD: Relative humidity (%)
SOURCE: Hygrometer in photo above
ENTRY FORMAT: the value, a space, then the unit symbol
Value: 60 %
